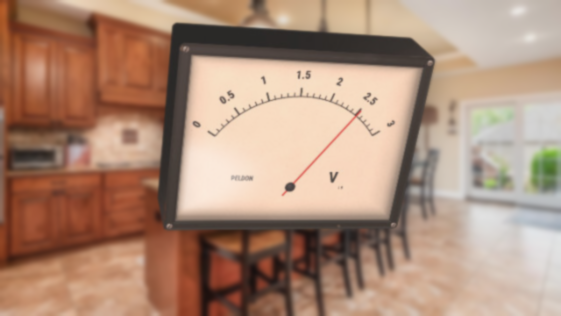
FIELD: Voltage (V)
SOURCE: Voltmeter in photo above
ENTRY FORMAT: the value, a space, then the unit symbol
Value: 2.5 V
